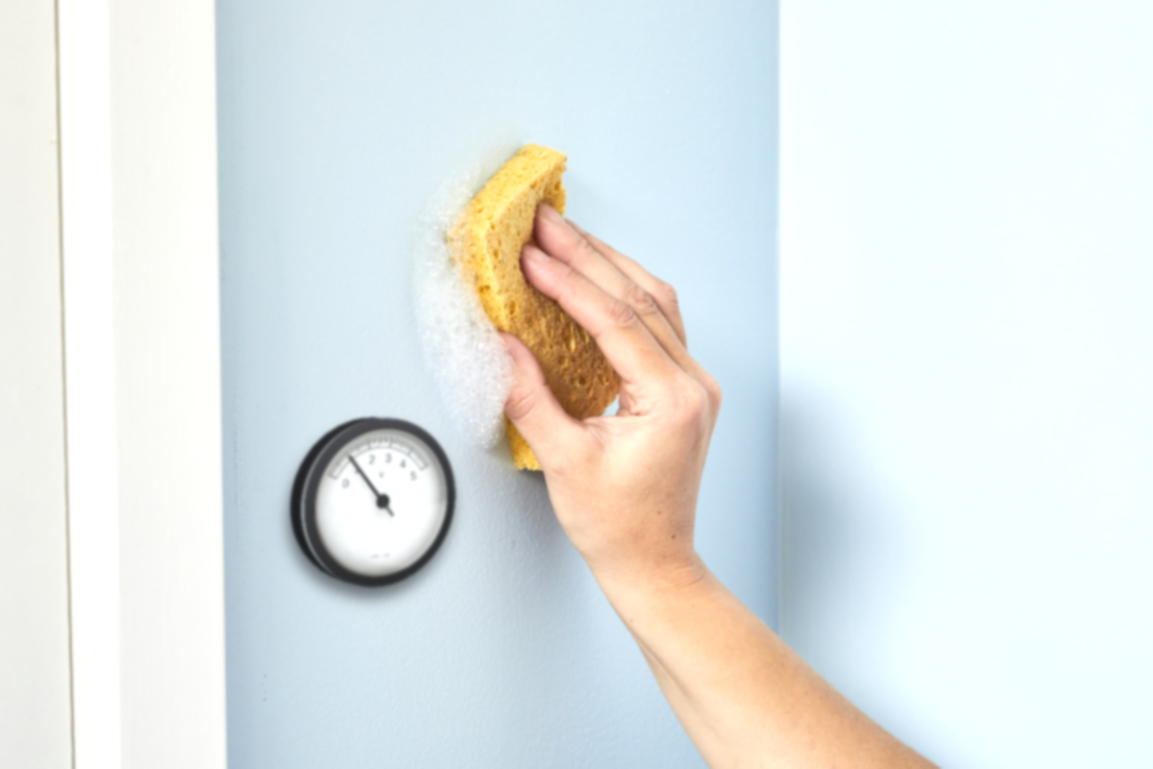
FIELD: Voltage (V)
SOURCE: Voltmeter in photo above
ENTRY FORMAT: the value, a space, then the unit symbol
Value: 1 V
